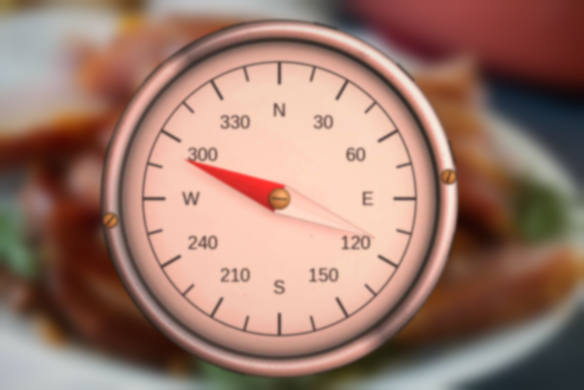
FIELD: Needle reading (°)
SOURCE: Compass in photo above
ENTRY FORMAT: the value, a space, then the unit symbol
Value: 292.5 °
